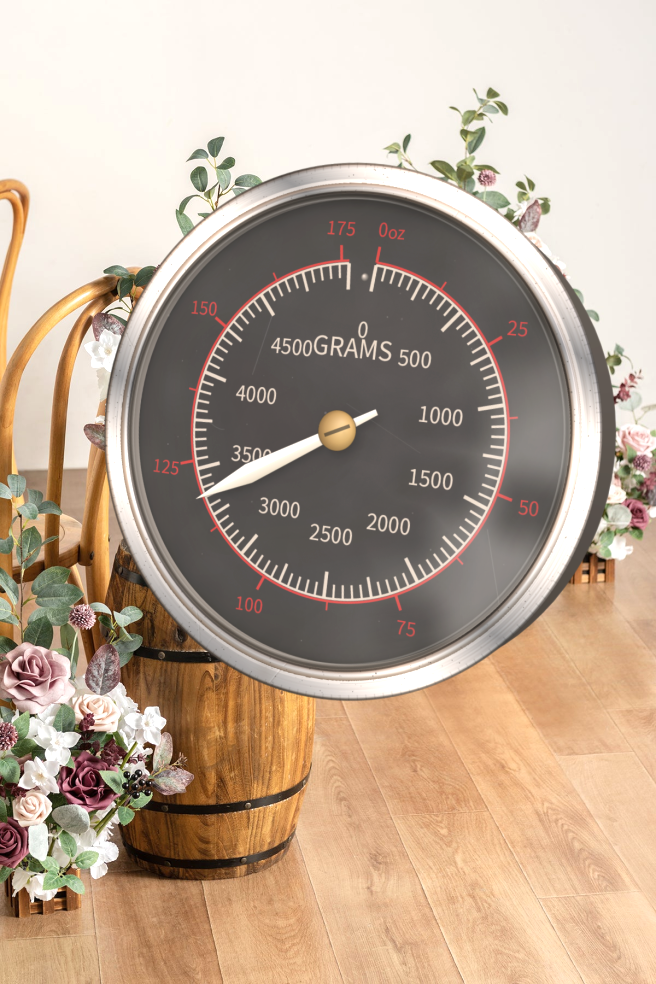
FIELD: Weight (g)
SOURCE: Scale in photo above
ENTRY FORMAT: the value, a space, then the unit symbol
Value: 3350 g
